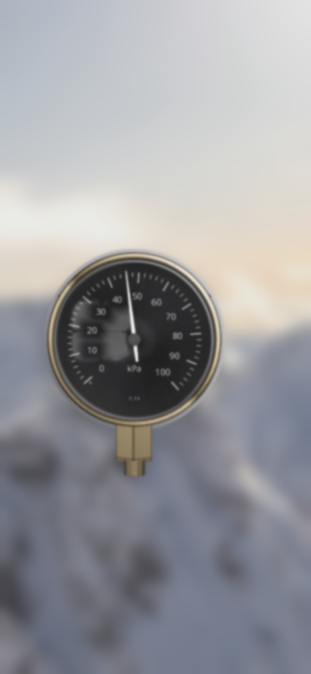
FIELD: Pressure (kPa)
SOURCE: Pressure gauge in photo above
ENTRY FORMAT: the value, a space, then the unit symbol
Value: 46 kPa
